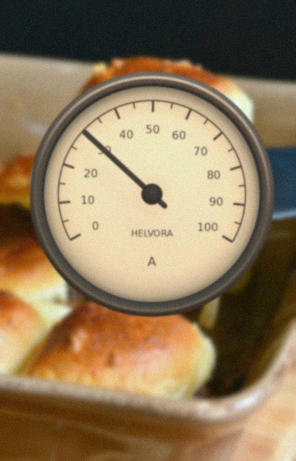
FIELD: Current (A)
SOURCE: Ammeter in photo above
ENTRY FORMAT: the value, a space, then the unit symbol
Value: 30 A
